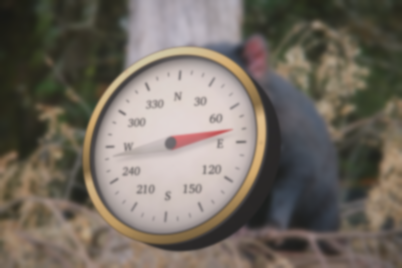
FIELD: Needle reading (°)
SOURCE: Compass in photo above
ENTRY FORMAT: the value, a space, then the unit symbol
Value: 80 °
